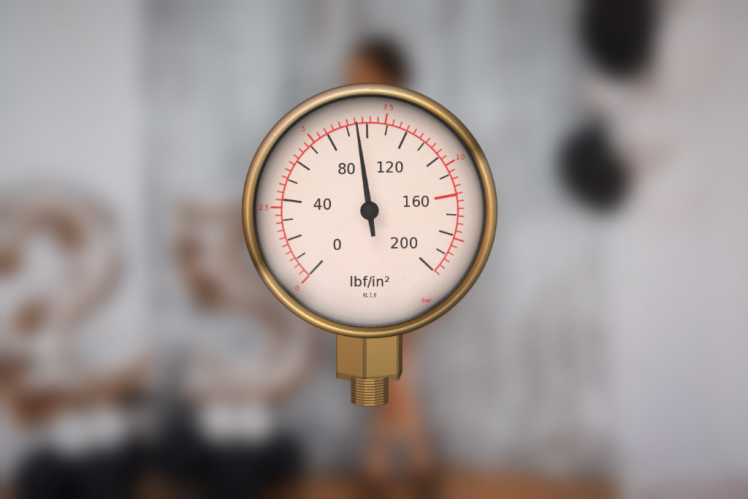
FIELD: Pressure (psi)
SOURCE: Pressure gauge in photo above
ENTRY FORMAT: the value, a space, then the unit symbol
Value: 95 psi
